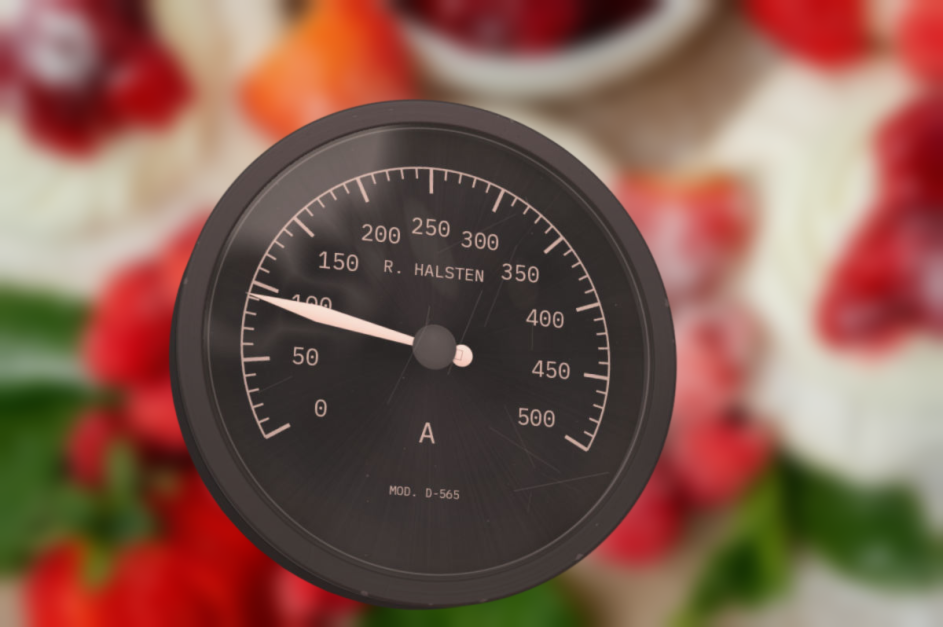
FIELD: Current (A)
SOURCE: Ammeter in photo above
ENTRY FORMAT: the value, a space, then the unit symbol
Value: 90 A
